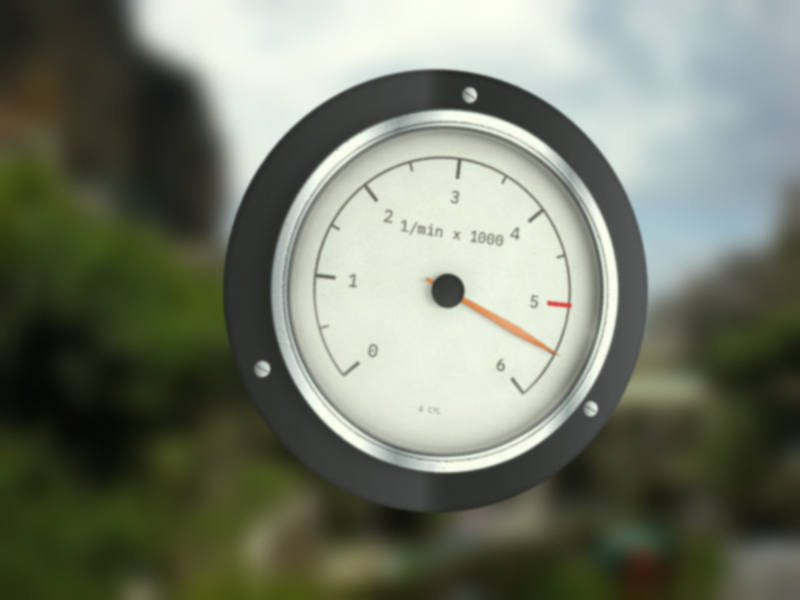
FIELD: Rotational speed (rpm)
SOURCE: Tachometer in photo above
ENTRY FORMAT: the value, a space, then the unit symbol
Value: 5500 rpm
